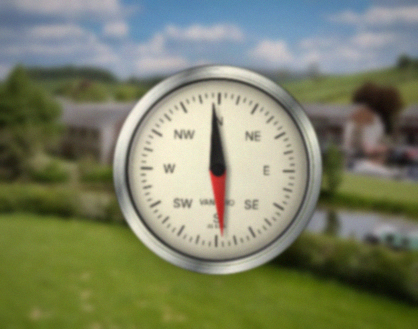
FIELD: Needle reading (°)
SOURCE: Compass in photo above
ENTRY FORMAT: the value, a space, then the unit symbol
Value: 175 °
